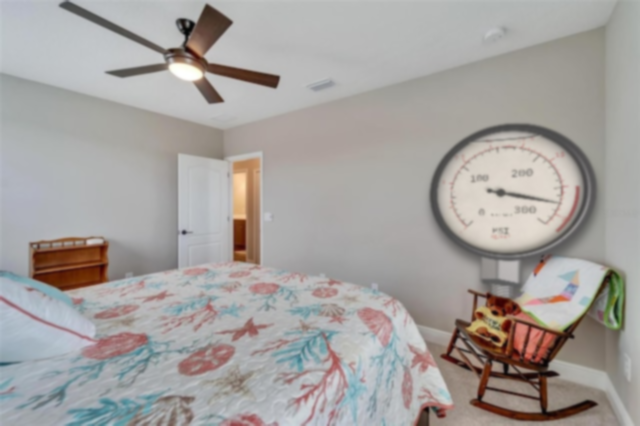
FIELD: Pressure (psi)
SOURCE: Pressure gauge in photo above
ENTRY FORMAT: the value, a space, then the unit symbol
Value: 270 psi
